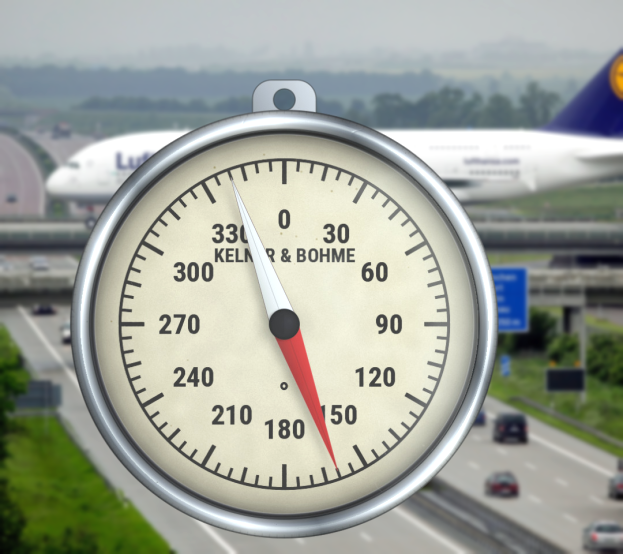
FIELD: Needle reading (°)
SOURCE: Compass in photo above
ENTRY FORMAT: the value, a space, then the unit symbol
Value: 160 °
